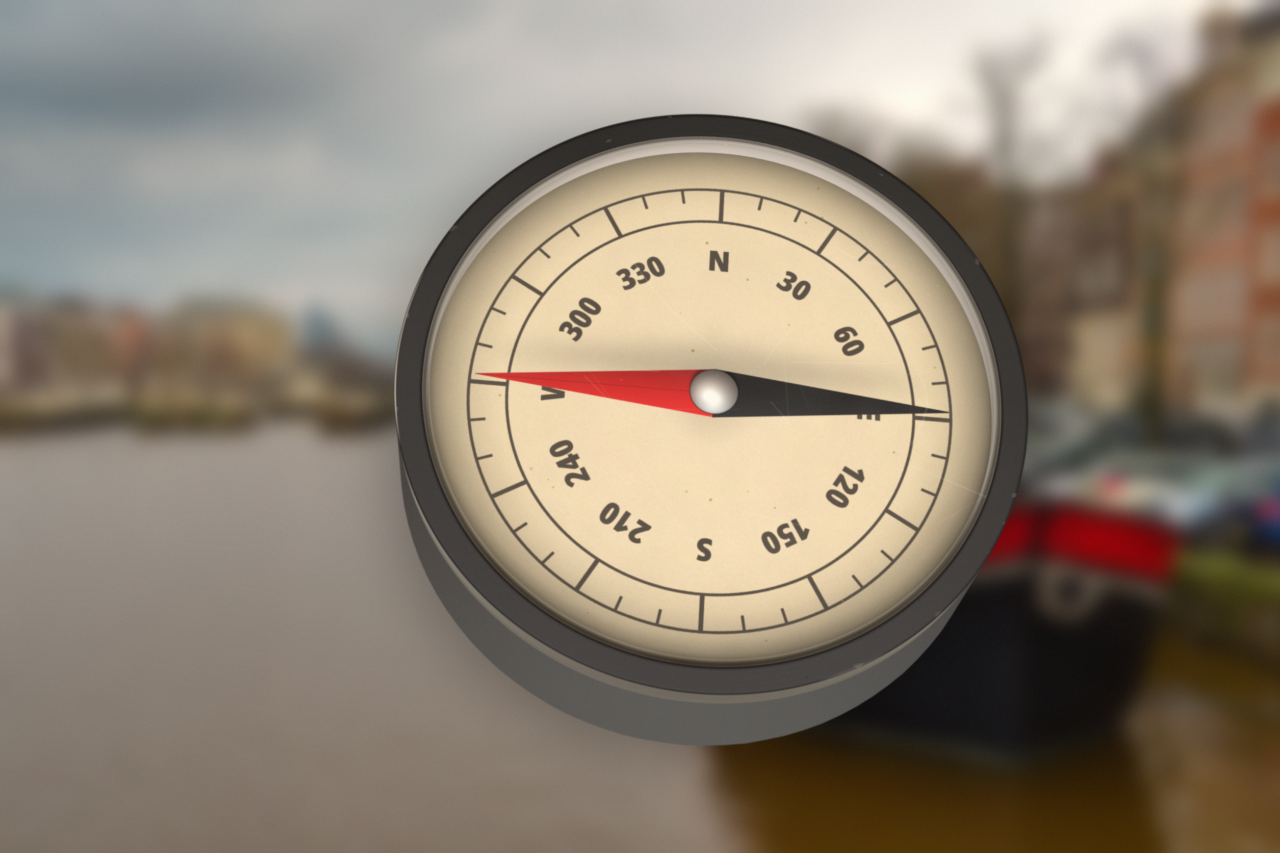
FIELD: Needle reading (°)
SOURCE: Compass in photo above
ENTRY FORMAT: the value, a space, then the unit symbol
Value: 270 °
